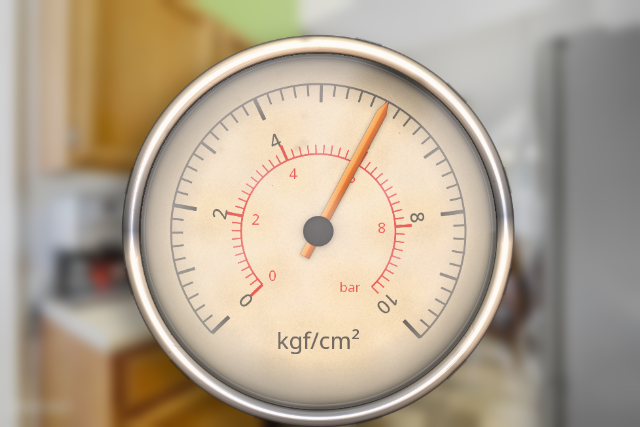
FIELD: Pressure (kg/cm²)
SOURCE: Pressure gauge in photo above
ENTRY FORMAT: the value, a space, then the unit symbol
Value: 6 kg/cm²
